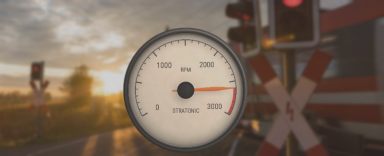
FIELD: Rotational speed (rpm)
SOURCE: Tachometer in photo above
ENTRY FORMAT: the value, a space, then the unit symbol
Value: 2600 rpm
